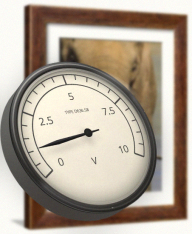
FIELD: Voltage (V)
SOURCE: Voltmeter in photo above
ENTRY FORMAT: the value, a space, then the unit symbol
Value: 1 V
